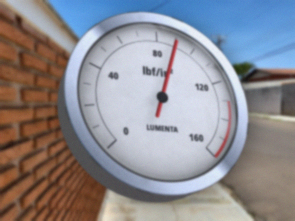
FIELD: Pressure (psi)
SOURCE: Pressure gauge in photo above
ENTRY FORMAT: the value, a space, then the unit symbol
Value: 90 psi
